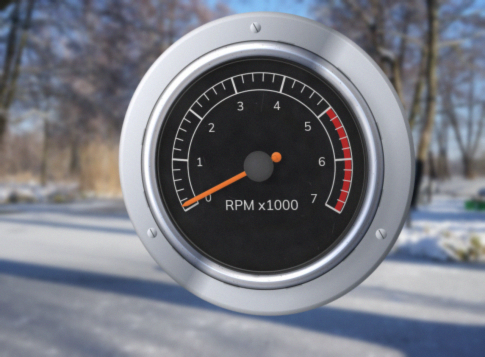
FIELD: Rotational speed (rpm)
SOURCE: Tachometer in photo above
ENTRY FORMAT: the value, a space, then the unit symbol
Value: 100 rpm
